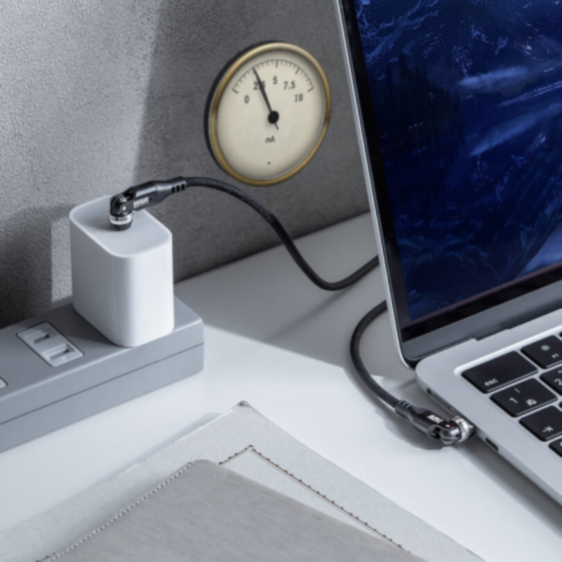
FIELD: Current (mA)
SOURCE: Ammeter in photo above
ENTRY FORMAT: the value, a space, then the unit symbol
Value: 2.5 mA
